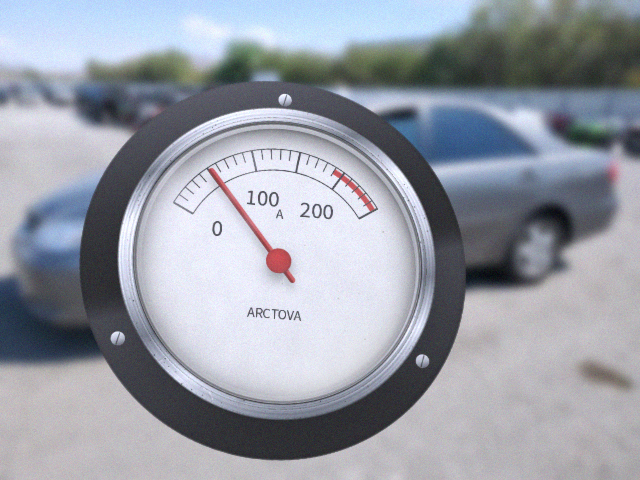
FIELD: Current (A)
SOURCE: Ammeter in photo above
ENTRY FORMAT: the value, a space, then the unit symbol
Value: 50 A
